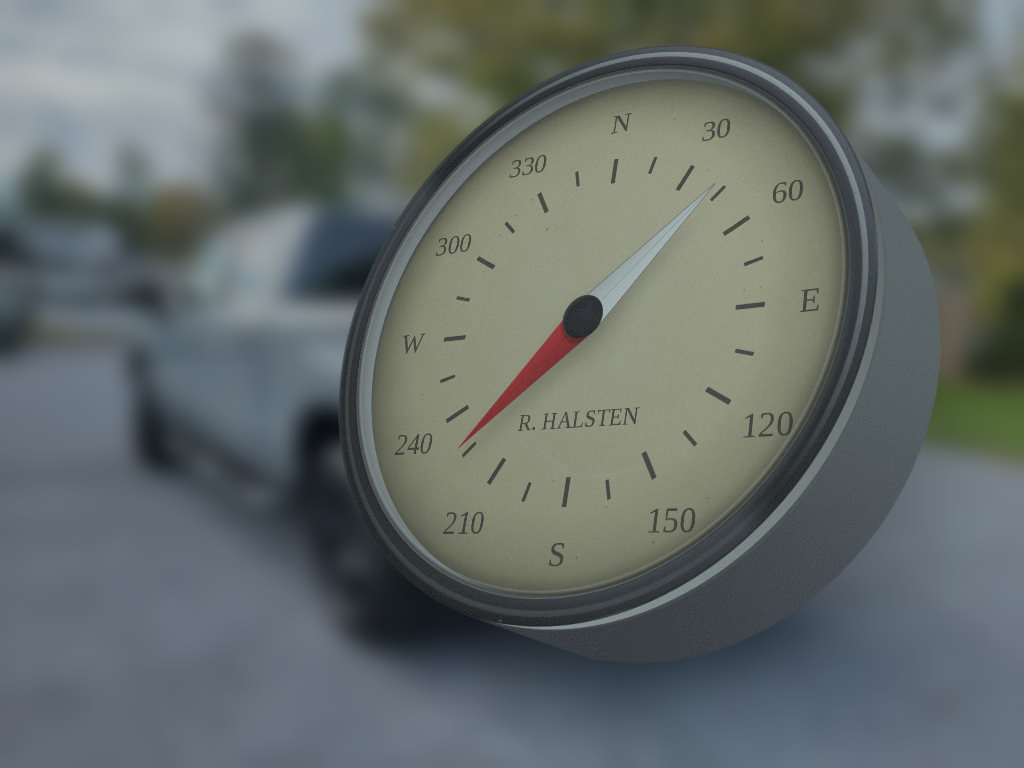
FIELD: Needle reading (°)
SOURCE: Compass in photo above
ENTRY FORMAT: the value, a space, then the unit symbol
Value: 225 °
